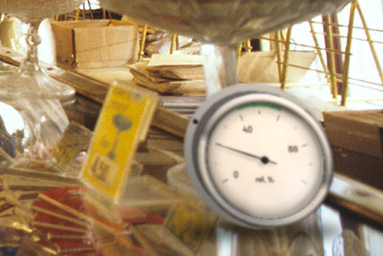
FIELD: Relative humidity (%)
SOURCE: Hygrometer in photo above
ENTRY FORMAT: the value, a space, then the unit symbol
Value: 20 %
